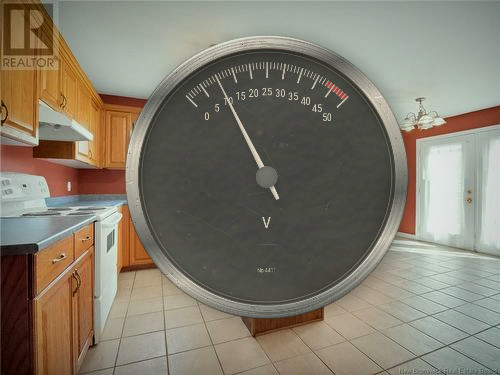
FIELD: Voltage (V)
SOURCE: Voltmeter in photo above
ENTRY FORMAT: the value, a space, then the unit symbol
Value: 10 V
